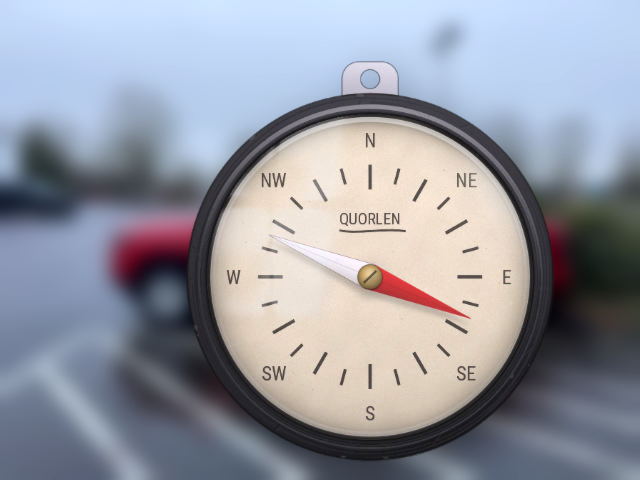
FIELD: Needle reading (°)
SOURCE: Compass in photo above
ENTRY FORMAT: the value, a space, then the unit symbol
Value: 112.5 °
